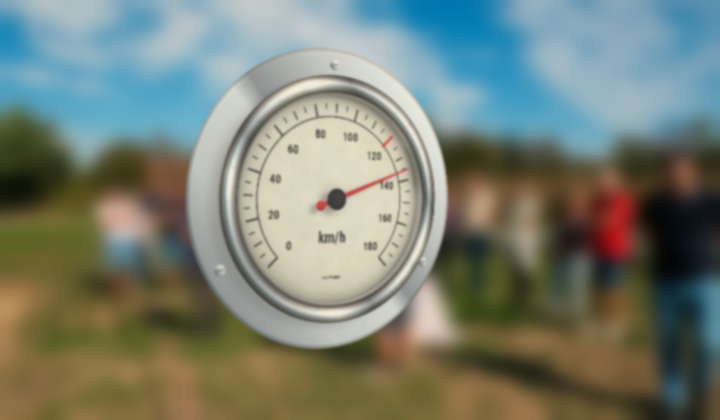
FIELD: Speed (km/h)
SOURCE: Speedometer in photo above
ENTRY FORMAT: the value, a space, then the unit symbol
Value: 135 km/h
